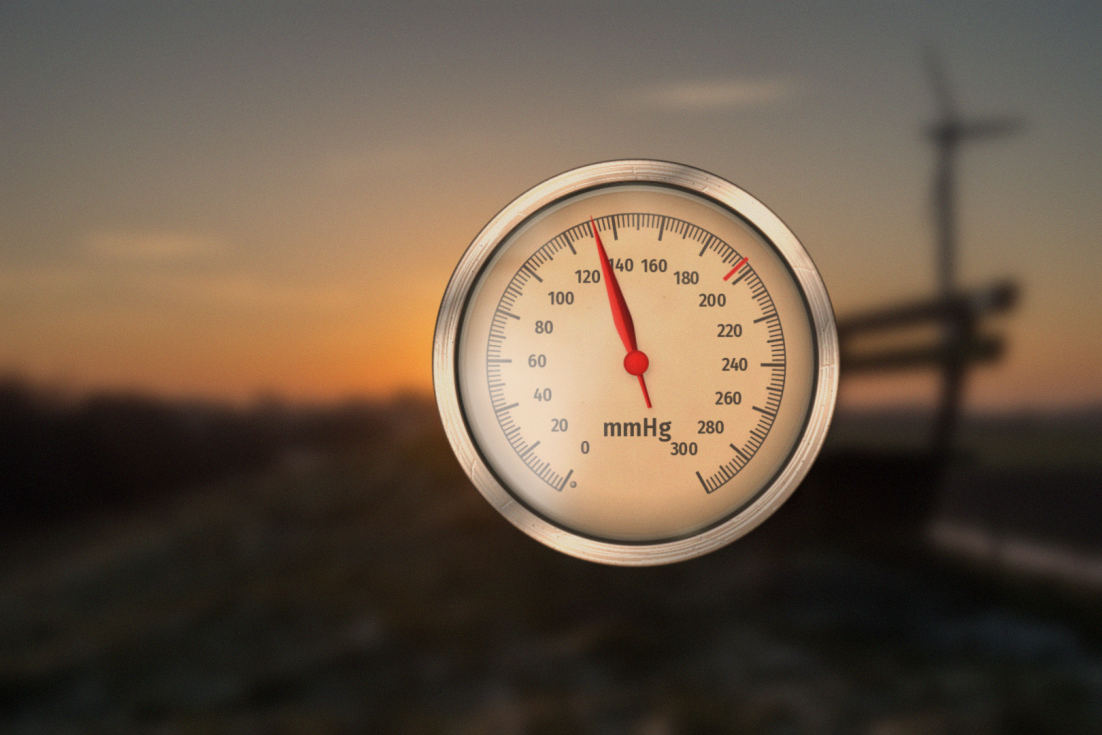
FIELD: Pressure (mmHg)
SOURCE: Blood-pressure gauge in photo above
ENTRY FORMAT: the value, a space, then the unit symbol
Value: 132 mmHg
